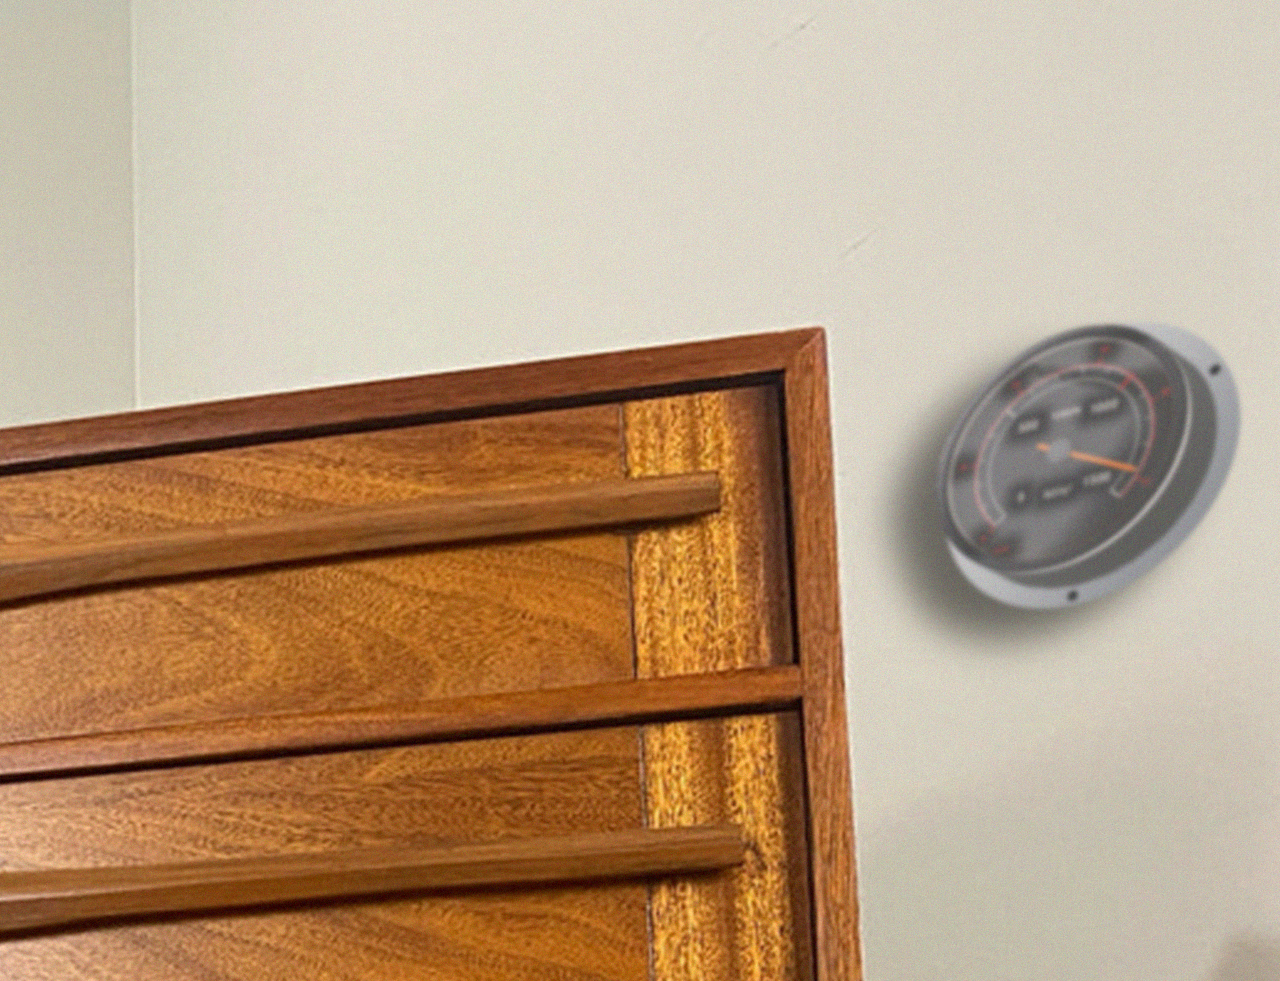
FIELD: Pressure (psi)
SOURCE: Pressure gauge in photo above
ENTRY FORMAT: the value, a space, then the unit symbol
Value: 1400 psi
